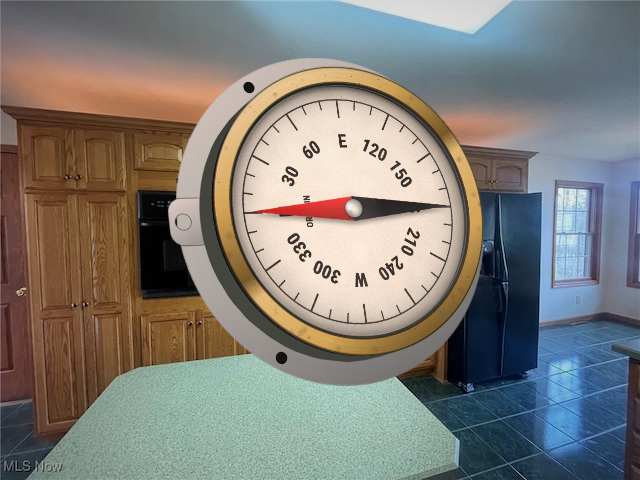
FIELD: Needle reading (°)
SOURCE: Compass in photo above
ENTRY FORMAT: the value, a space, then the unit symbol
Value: 0 °
